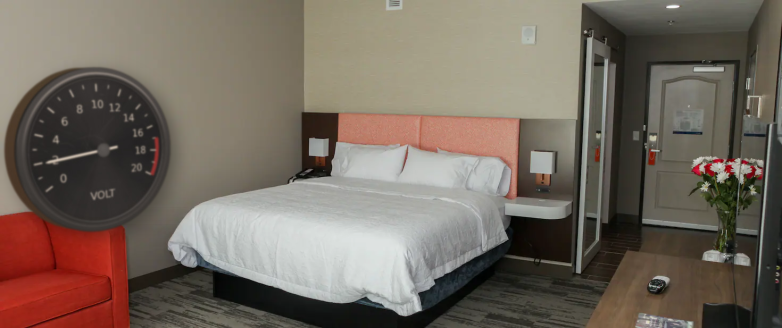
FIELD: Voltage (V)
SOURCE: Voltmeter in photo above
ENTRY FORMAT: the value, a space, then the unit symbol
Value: 2 V
